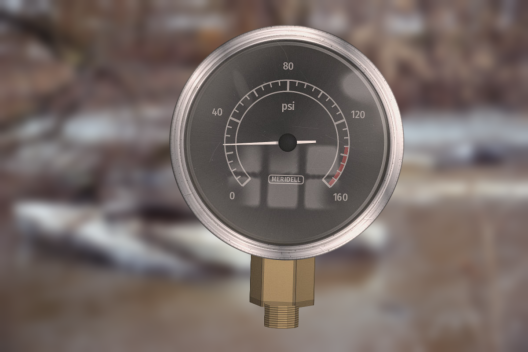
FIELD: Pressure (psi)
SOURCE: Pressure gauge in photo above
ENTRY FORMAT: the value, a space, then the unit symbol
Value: 25 psi
